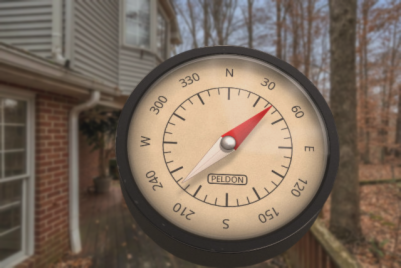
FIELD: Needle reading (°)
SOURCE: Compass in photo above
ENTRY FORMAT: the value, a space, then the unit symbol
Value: 45 °
